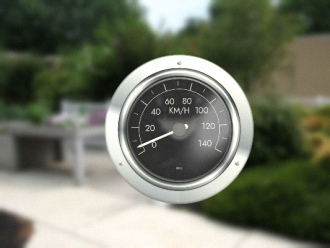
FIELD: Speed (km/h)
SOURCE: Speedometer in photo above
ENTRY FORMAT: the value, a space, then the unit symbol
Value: 5 km/h
